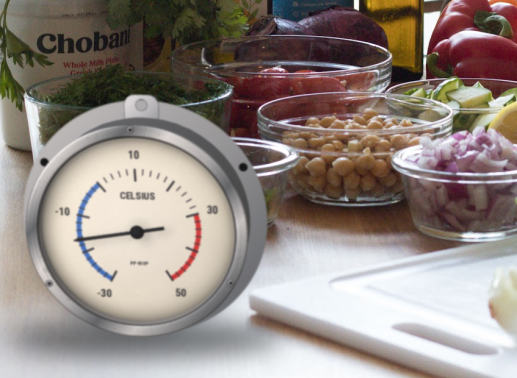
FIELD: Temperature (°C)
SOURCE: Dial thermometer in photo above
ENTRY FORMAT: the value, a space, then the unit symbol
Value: -16 °C
